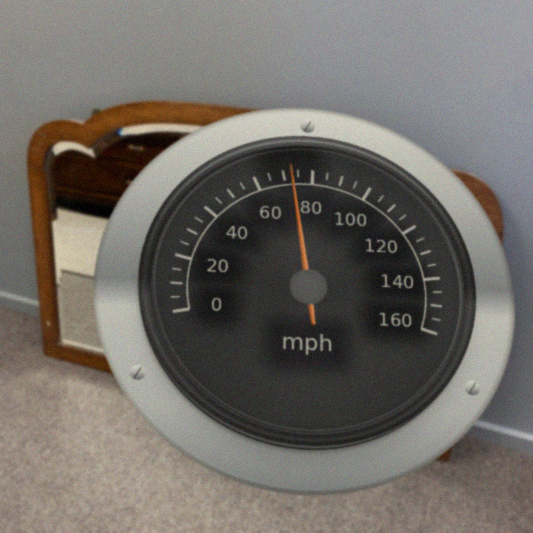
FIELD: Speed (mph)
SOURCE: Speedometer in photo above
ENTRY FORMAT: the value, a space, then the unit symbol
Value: 72.5 mph
